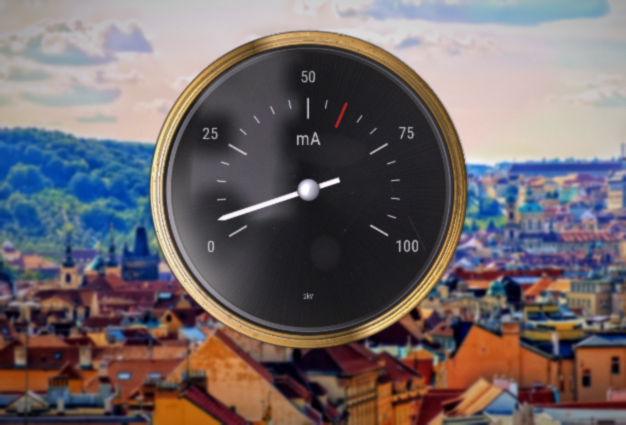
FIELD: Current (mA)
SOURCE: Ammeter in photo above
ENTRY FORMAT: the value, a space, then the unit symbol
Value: 5 mA
